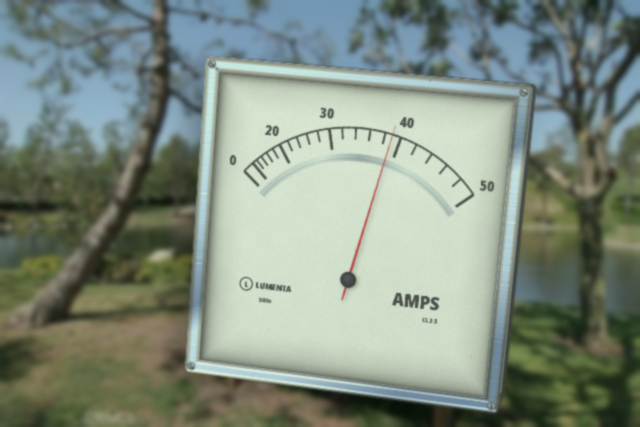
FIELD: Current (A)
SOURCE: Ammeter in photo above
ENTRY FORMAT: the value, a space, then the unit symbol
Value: 39 A
